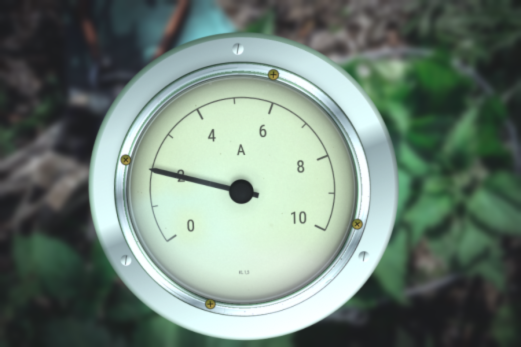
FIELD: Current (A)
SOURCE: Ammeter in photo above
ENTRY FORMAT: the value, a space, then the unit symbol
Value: 2 A
